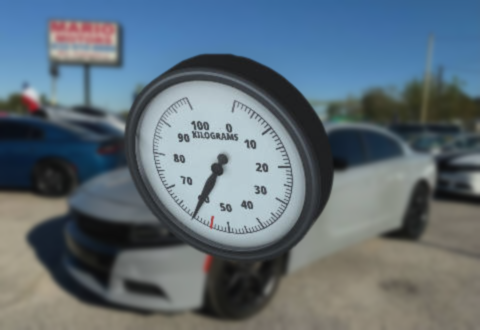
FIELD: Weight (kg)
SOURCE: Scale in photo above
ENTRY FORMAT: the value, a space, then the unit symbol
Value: 60 kg
